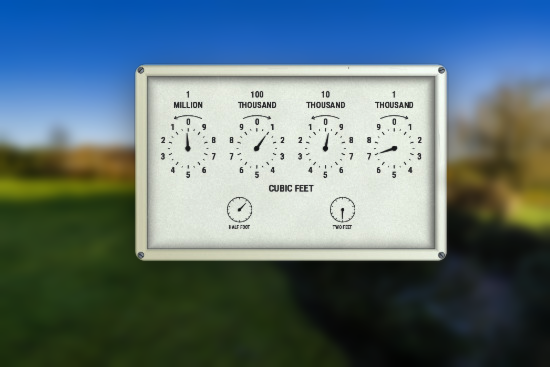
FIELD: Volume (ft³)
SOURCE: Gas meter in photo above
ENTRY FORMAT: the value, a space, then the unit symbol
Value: 9700 ft³
